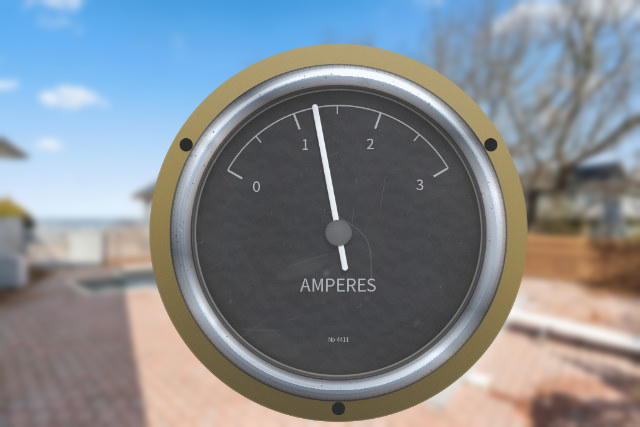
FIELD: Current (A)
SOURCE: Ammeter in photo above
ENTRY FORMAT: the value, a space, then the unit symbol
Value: 1.25 A
